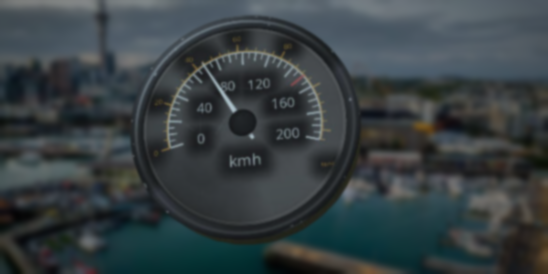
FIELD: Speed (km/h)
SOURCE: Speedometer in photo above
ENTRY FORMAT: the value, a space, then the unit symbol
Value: 70 km/h
